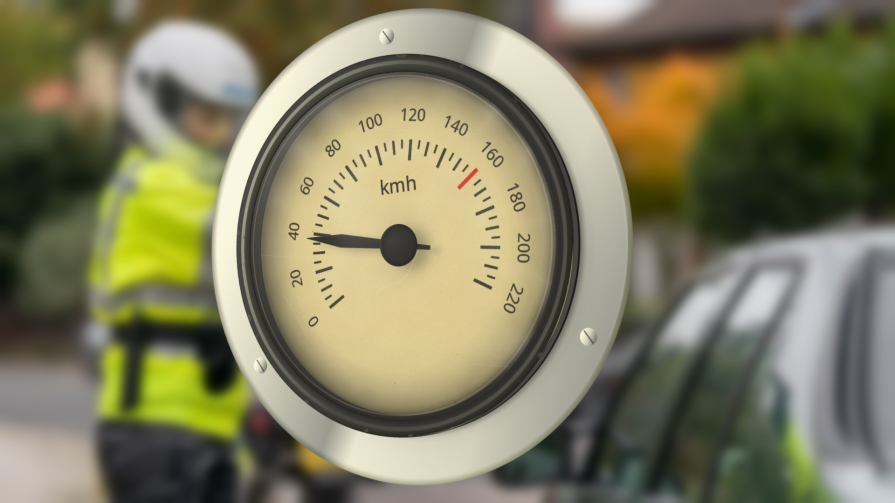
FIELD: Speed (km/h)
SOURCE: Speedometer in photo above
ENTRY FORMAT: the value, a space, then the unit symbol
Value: 37.5 km/h
